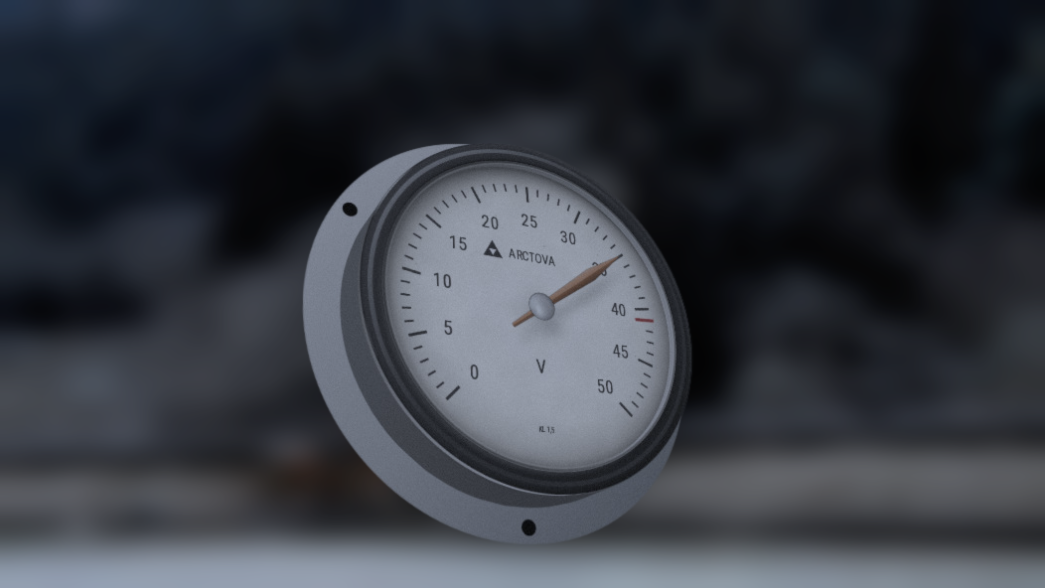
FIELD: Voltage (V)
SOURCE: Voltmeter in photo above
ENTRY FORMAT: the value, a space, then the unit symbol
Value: 35 V
